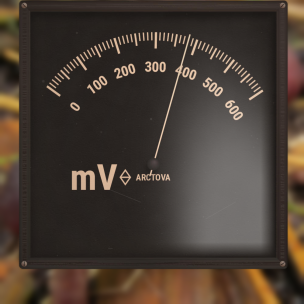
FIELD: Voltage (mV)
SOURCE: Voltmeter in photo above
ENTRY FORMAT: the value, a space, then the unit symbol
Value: 380 mV
